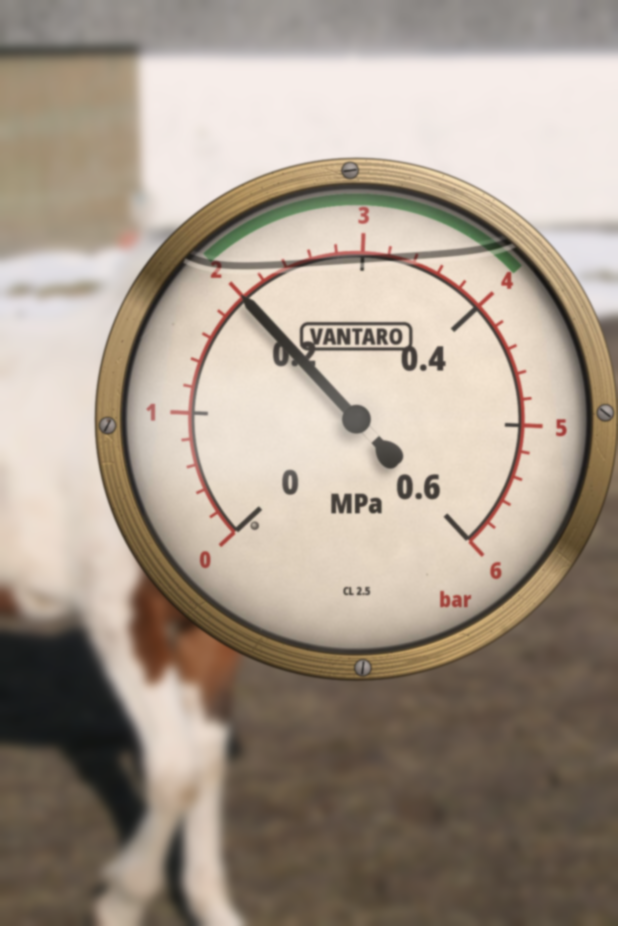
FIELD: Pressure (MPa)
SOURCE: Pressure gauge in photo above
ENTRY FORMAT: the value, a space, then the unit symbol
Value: 0.2 MPa
